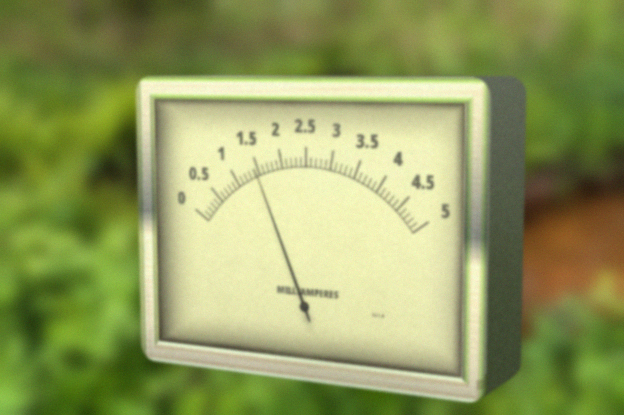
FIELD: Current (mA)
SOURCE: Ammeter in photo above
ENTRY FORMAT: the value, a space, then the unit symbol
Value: 1.5 mA
